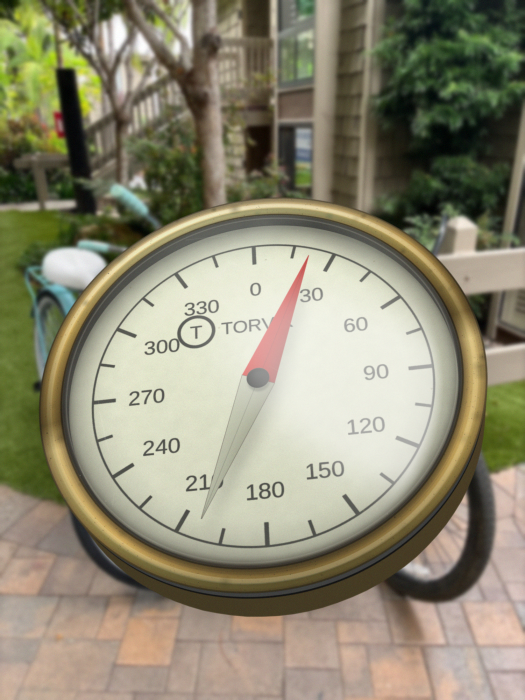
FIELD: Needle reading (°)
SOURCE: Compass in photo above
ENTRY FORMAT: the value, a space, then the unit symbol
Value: 22.5 °
